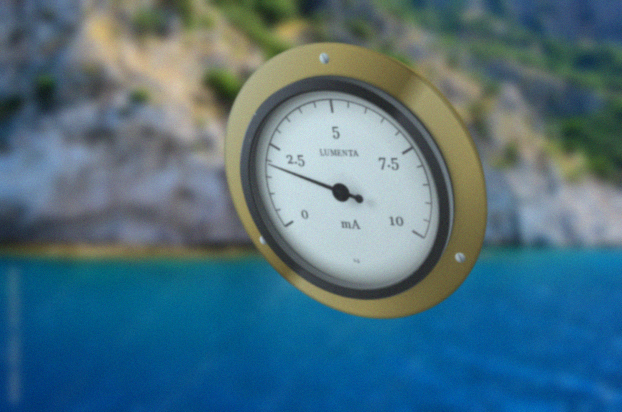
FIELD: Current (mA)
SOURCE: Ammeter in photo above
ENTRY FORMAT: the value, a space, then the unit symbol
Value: 2 mA
